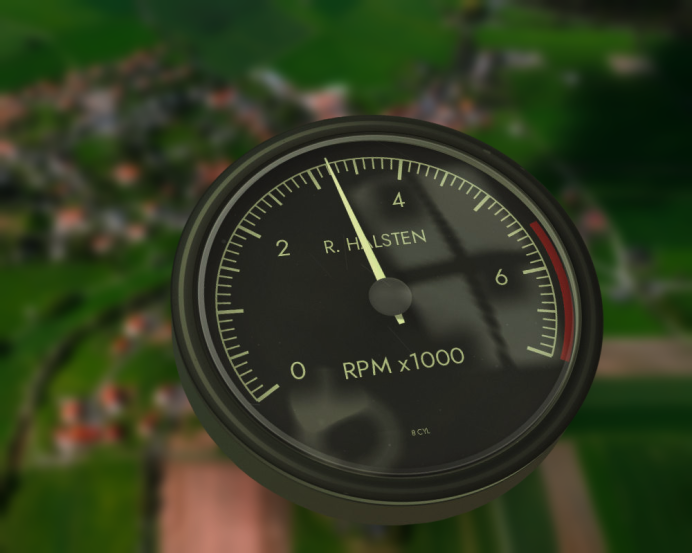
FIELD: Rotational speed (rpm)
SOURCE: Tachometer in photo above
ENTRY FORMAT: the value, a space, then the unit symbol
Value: 3200 rpm
